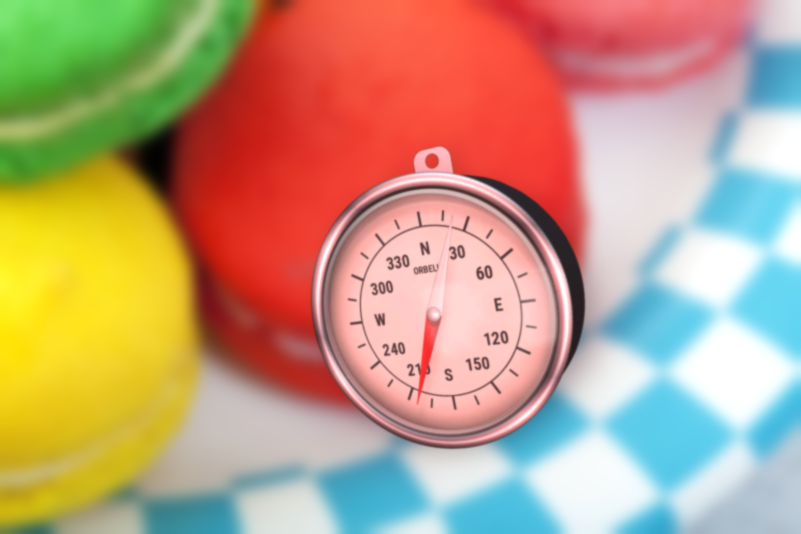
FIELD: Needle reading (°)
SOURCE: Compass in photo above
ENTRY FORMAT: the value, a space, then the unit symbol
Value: 202.5 °
